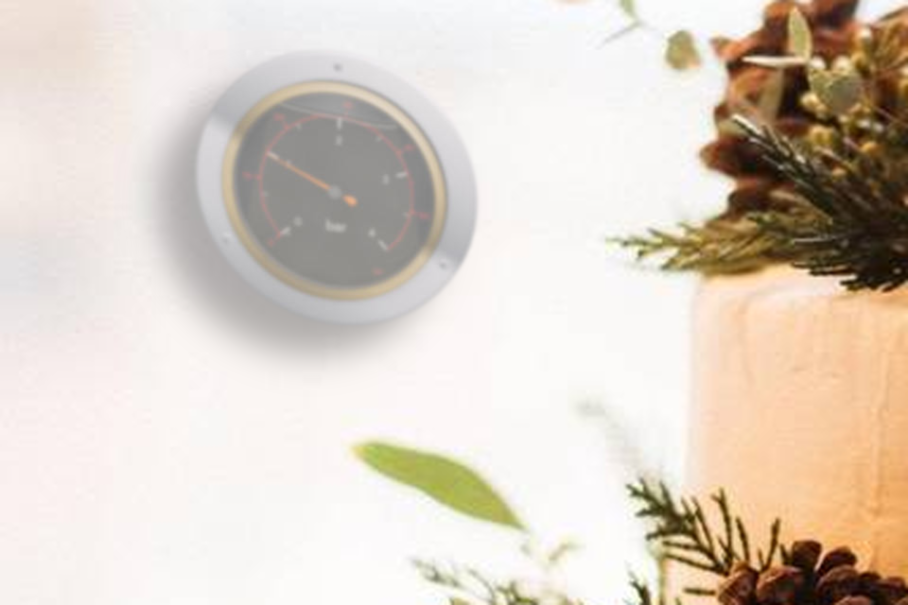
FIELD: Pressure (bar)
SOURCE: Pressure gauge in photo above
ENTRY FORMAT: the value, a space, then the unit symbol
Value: 1 bar
